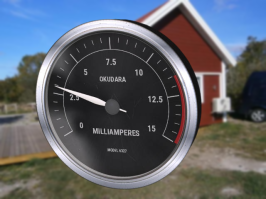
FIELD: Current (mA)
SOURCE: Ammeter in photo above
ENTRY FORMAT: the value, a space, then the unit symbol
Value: 3 mA
